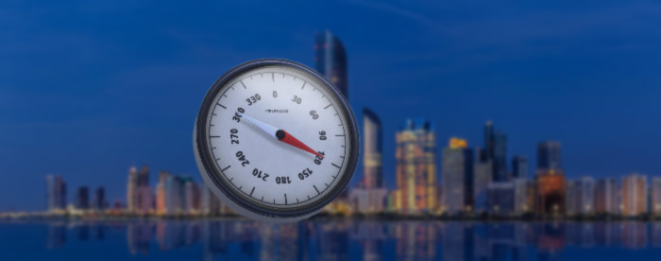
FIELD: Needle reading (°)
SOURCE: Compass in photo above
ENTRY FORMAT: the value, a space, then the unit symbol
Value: 120 °
